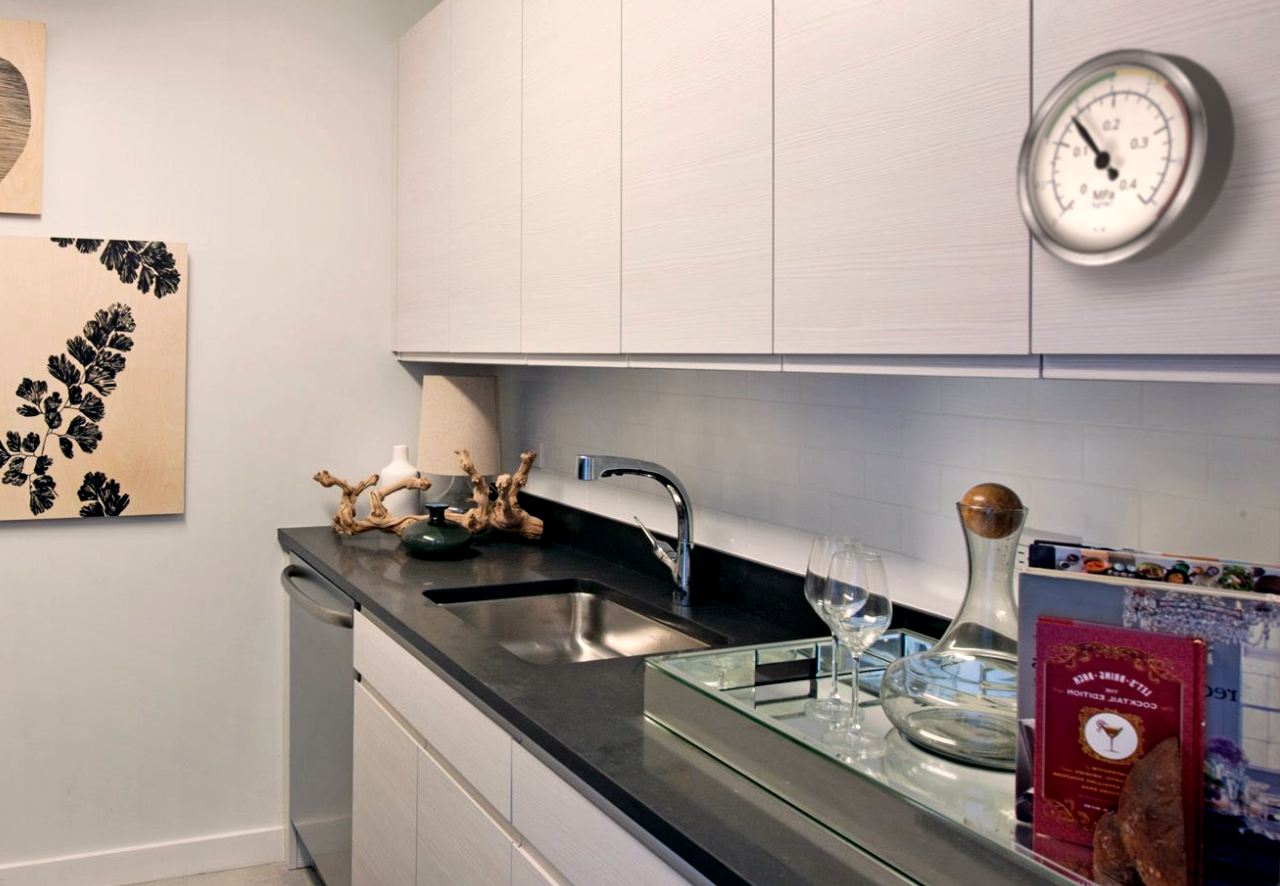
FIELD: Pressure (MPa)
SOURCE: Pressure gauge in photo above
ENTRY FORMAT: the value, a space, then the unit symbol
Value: 0.14 MPa
